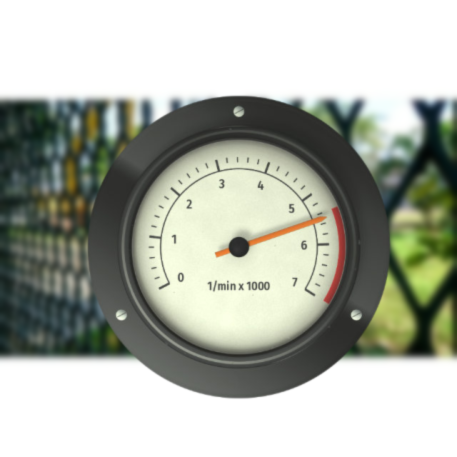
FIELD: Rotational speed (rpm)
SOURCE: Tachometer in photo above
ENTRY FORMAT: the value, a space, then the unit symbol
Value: 5500 rpm
